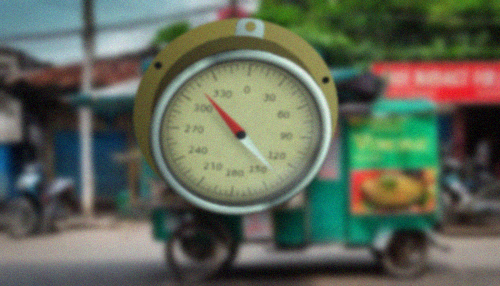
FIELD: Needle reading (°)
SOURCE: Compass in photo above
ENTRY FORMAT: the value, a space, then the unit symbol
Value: 315 °
